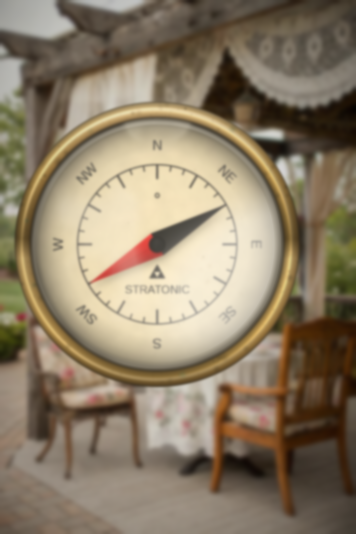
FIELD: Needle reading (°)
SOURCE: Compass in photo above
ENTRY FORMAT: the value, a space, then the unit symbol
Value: 240 °
